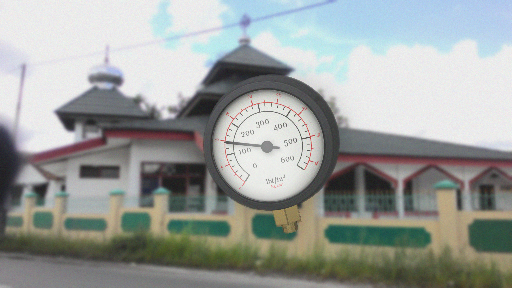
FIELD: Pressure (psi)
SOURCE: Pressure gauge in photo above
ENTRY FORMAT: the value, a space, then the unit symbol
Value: 140 psi
